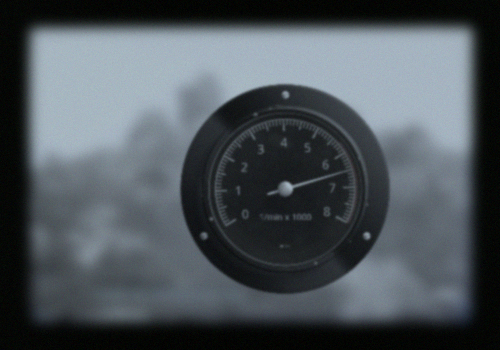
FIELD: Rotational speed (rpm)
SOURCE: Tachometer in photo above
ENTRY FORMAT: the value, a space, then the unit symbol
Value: 6500 rpm
